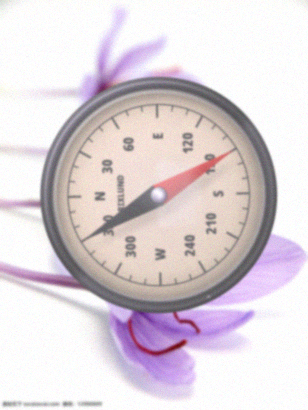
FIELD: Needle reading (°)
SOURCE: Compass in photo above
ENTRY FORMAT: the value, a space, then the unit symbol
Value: 150 °
